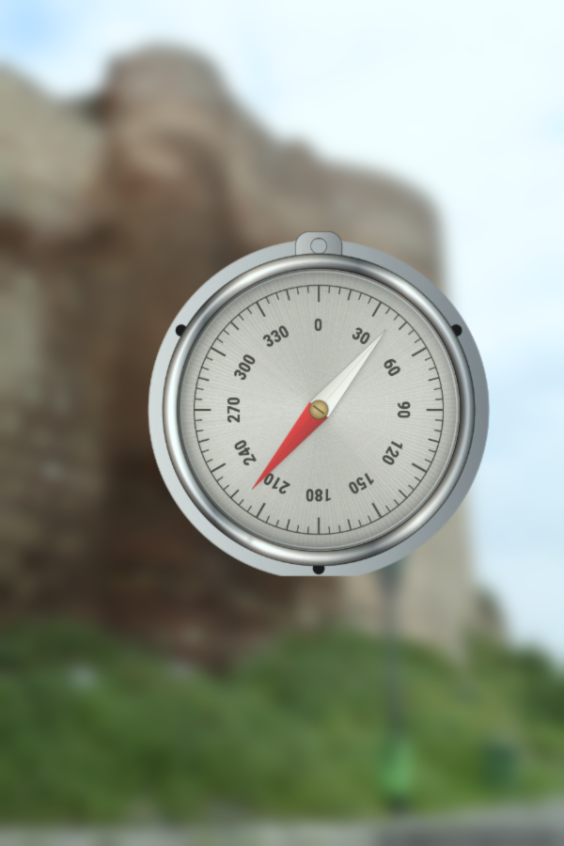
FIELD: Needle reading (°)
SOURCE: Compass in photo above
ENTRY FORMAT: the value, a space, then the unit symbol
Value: 220 °
